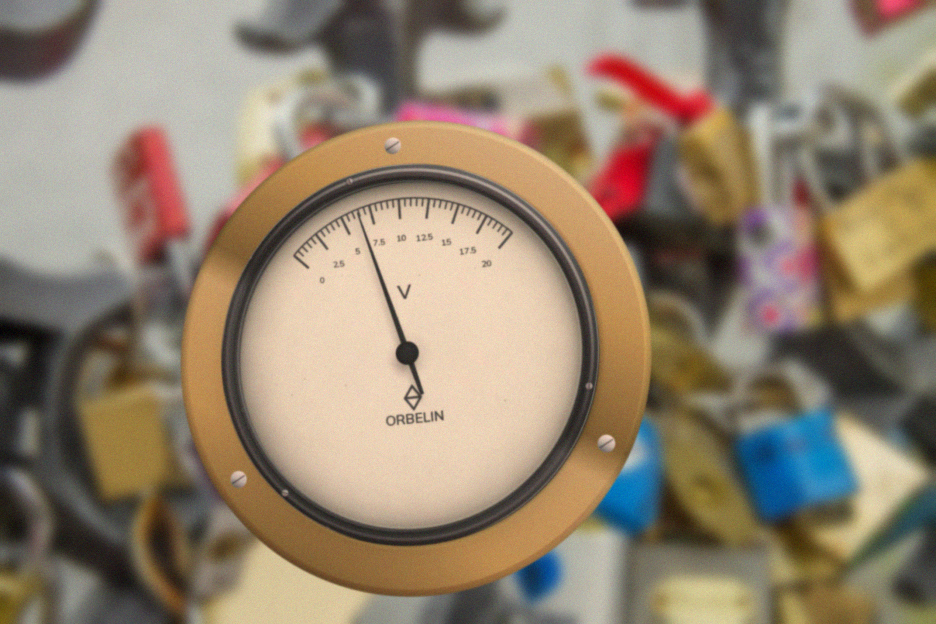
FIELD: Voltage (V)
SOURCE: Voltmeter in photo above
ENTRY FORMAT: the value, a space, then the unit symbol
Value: 6.5 V
